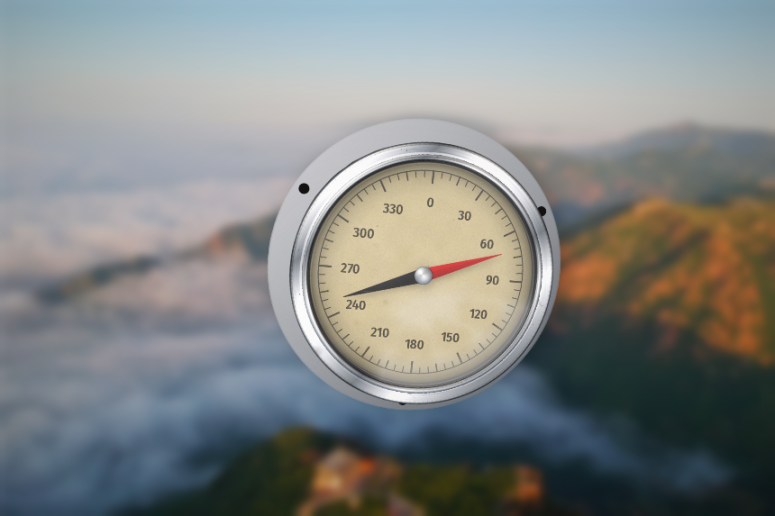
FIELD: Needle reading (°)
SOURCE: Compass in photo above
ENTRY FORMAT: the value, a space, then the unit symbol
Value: 70 °
